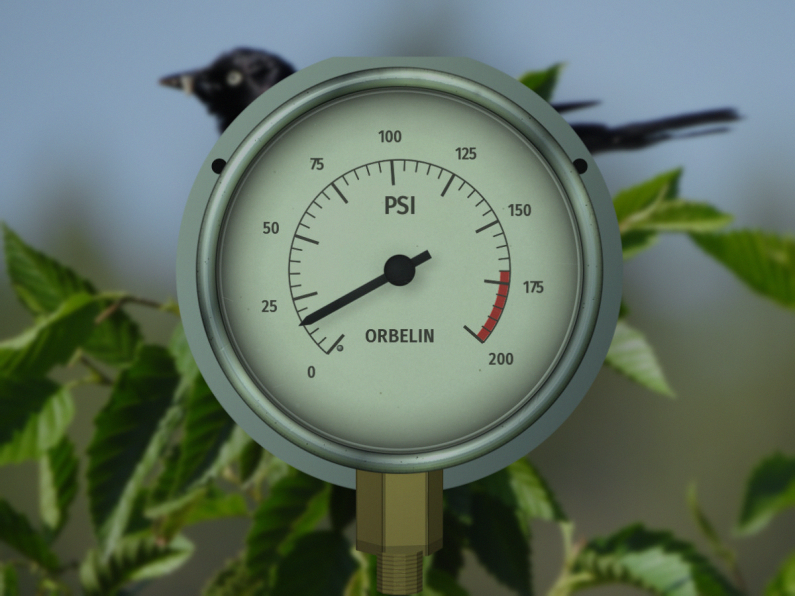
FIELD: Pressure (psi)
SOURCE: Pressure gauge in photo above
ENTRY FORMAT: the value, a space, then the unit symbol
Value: 15 psi
